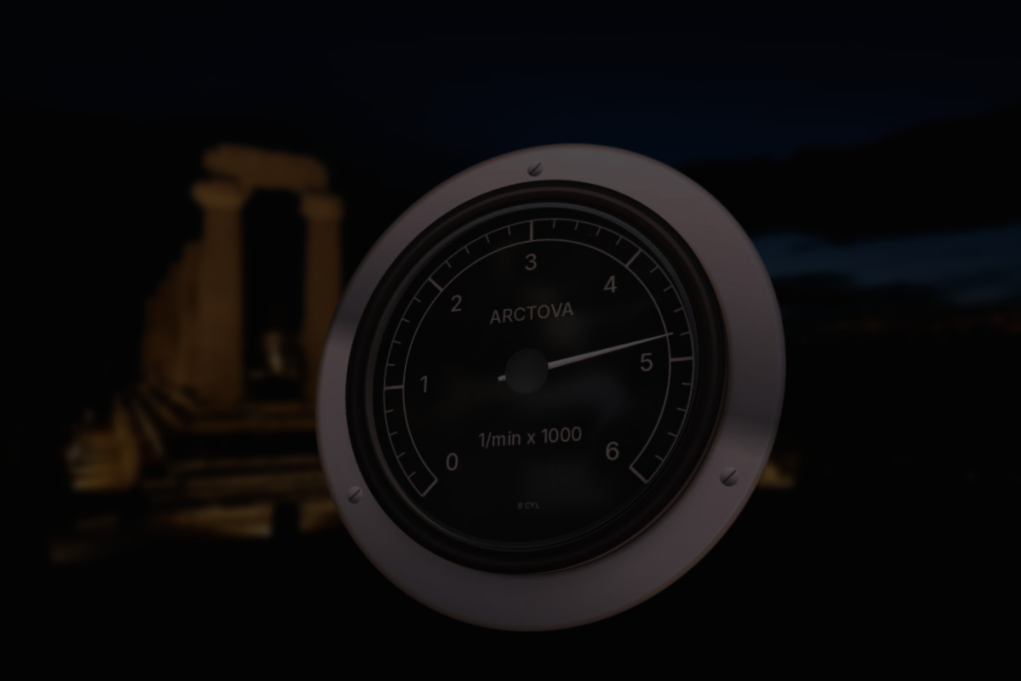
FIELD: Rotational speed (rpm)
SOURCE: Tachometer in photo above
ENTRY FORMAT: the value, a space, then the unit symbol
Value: 4800 rpm
